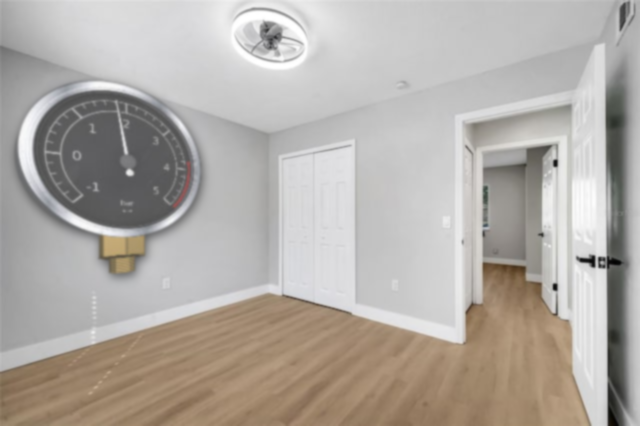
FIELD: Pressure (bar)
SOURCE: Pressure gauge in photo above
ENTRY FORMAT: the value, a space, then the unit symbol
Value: 1.8 bar
